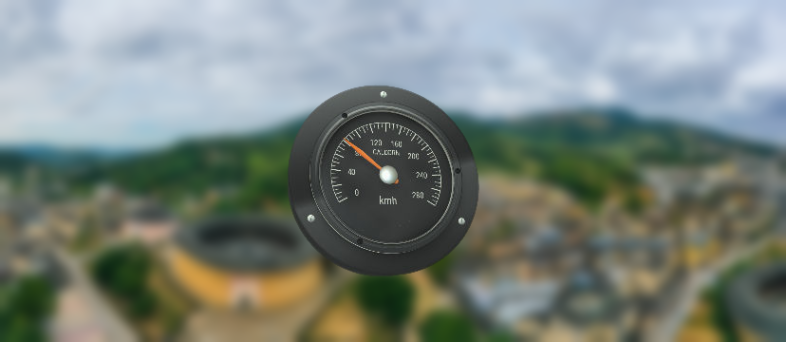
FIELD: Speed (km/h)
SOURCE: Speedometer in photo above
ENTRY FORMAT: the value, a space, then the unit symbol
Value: 80 km/h
